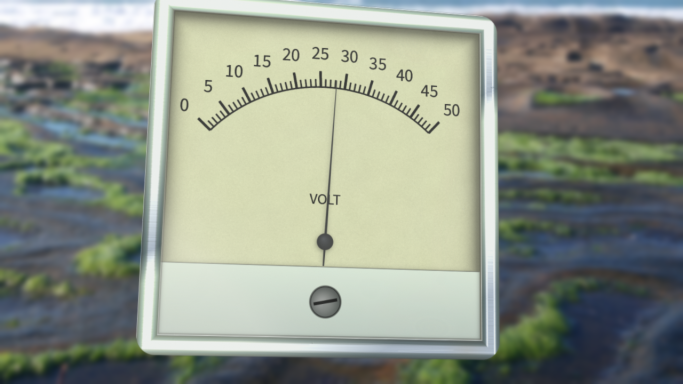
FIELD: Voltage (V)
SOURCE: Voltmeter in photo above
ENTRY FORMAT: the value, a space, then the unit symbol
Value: 28 V
